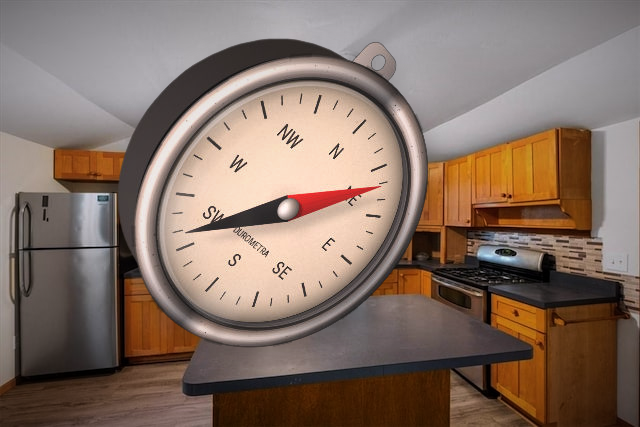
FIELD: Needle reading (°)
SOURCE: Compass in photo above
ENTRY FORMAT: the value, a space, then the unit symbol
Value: 40 °
